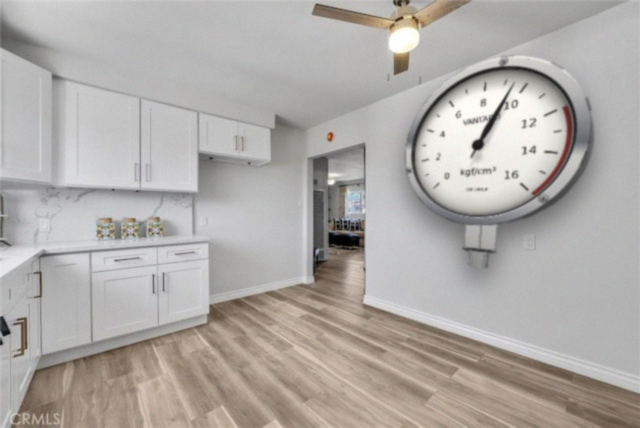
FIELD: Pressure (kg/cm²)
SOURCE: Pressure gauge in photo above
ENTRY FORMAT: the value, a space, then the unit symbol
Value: 9.5 kg/cm²
